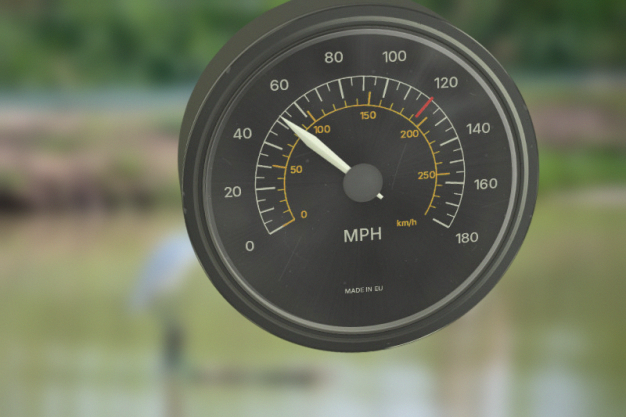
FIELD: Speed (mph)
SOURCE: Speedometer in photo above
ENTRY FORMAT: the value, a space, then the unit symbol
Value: 52.5 mph
